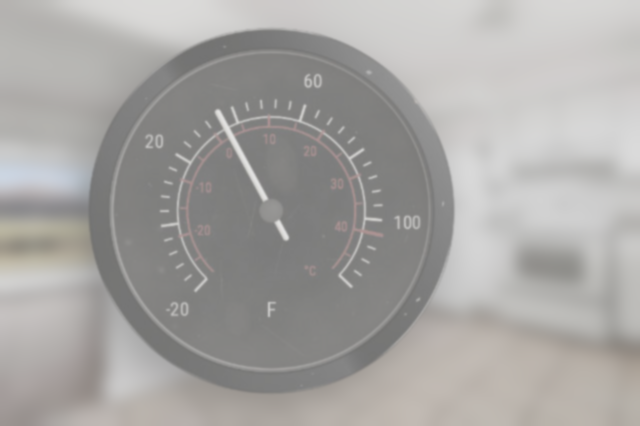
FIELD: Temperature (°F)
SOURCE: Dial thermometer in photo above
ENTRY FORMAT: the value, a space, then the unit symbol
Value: 36 °F
